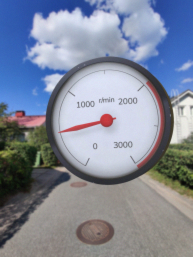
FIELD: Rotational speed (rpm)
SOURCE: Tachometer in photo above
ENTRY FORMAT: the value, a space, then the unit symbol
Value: 500 rpm
